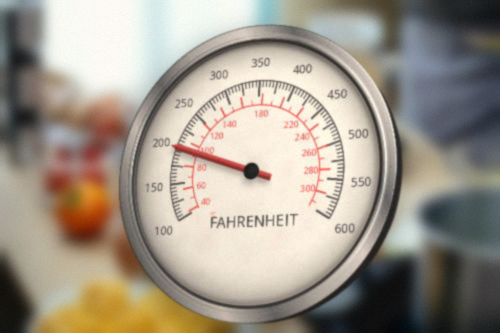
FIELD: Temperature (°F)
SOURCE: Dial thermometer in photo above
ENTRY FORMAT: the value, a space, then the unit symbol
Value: 200 °F
